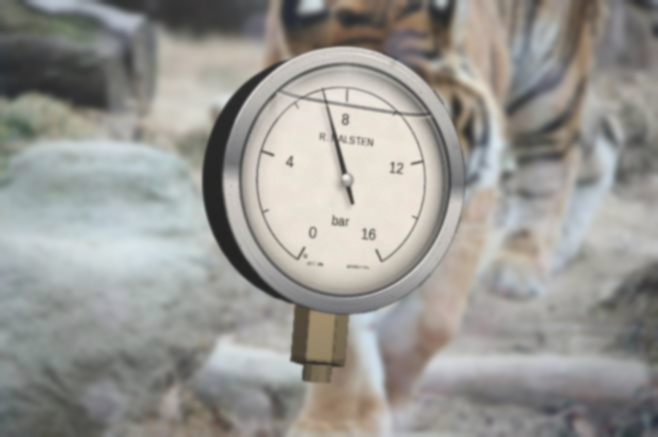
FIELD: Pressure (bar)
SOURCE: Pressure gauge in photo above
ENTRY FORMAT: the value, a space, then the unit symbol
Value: 7 bar
